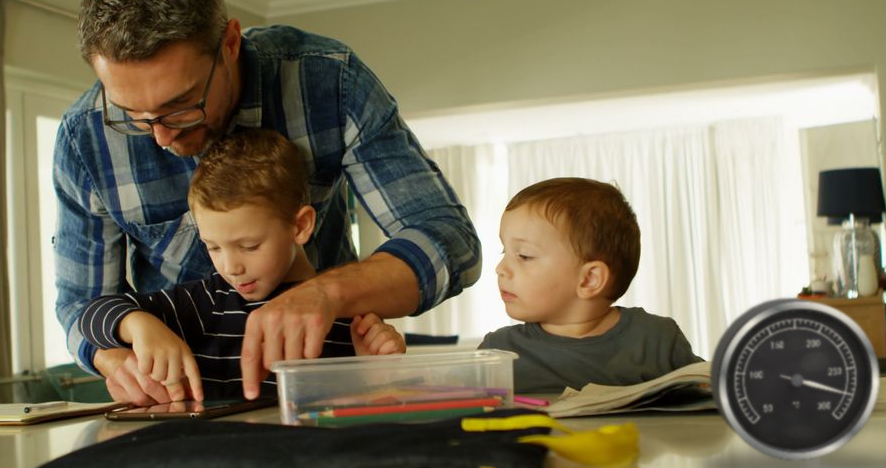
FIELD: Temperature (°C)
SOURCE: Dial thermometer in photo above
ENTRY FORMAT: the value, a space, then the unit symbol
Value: 275 °C
